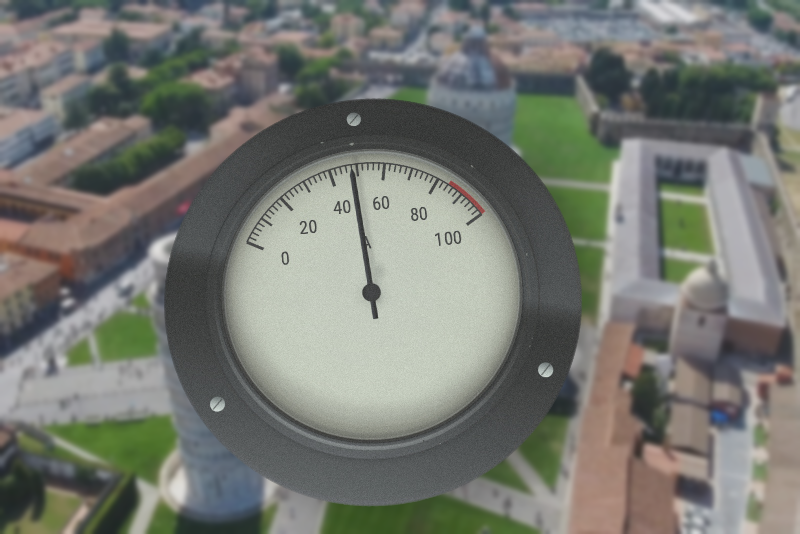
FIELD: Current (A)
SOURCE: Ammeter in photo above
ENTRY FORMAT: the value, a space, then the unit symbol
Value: 48 A
